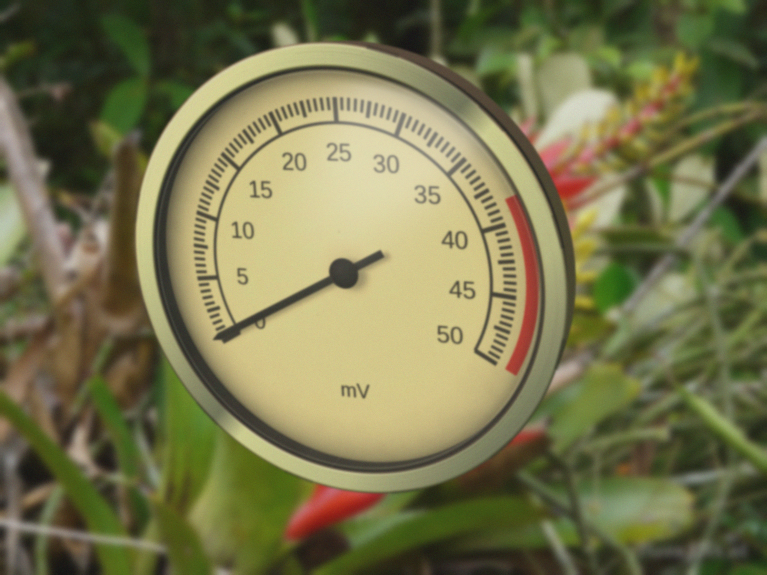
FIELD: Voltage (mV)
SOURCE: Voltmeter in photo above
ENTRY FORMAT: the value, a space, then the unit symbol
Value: 0.5 mV
